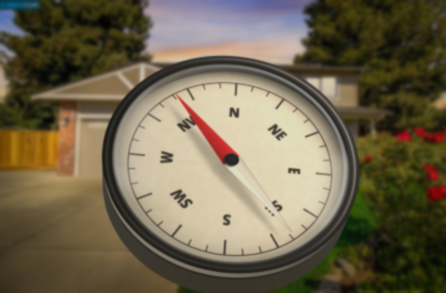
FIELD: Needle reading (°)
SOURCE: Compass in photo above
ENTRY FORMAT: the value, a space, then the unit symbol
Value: 320 °
